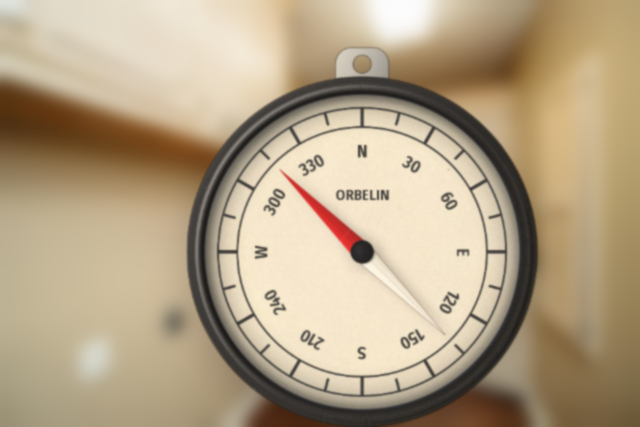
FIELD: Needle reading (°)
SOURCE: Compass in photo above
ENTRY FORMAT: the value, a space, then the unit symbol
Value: 315 °
